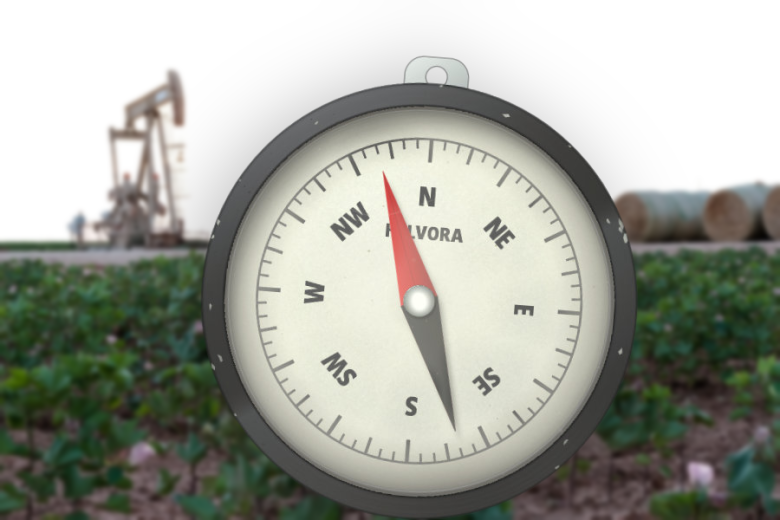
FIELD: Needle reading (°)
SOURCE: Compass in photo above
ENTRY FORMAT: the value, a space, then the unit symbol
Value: 340 °
